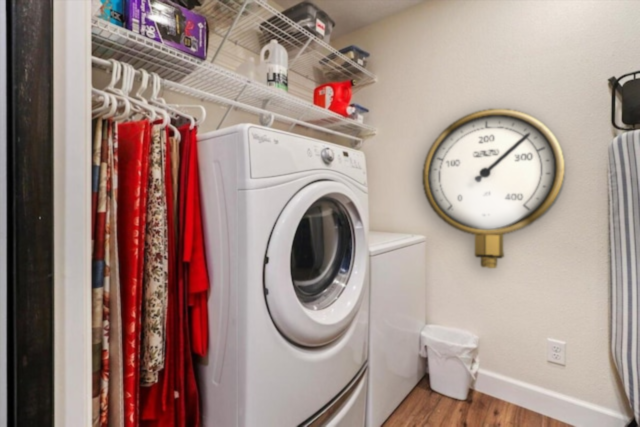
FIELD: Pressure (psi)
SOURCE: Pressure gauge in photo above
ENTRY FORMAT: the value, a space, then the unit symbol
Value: 270 psi
